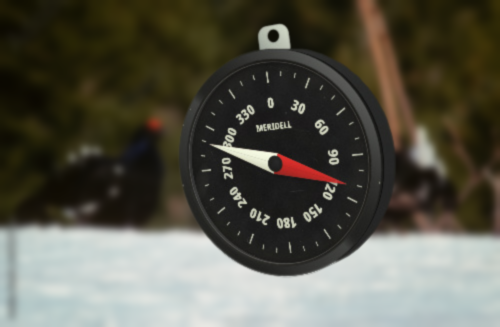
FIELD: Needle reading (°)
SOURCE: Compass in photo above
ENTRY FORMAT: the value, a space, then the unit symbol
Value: 110 °
